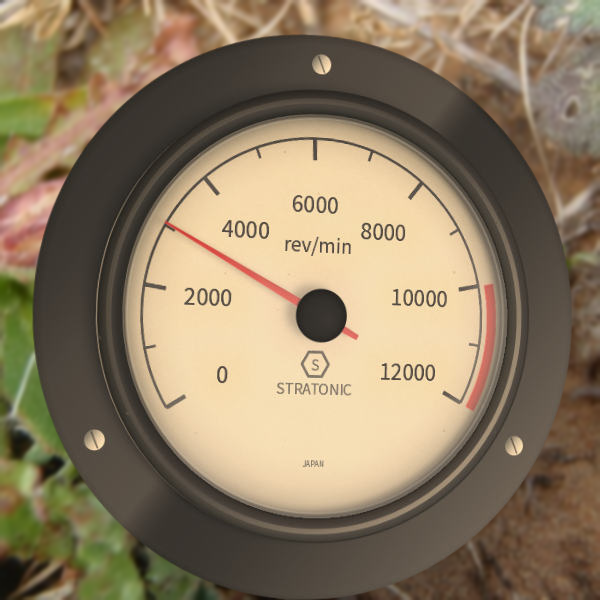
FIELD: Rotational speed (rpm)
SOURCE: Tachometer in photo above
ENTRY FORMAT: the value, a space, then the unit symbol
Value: 3000 rpm
